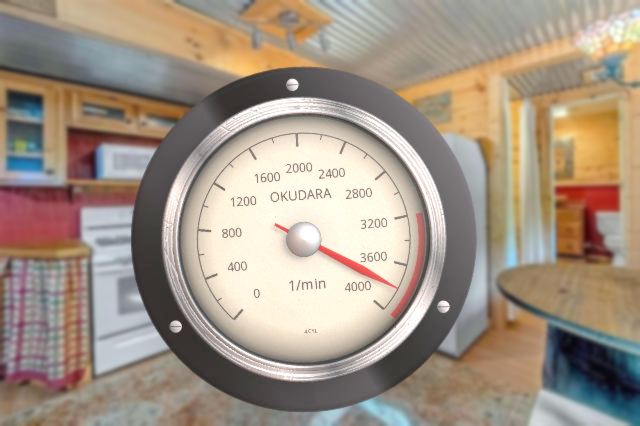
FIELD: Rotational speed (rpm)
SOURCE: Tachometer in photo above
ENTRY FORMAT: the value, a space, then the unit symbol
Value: 3800 rpm
